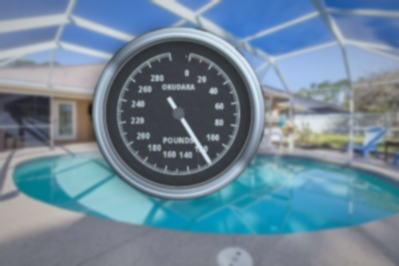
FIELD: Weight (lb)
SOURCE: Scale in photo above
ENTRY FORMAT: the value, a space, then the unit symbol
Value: 120 lb
